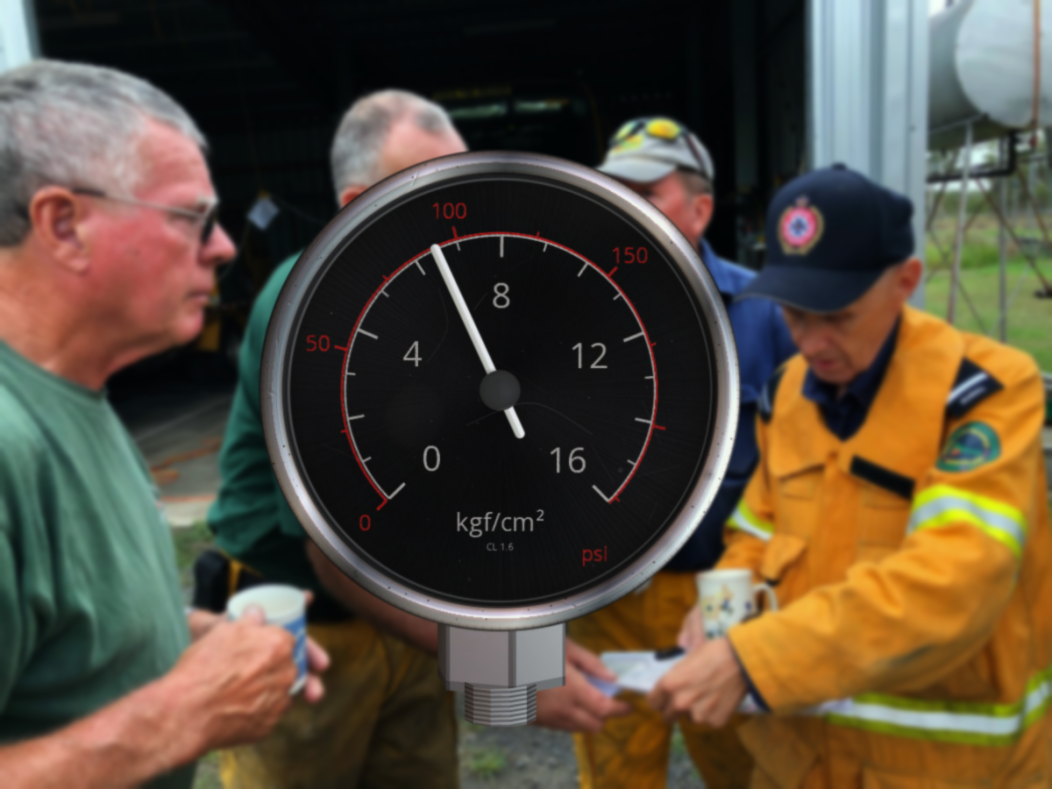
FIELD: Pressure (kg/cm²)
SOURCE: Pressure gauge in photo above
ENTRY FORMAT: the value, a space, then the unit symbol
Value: 6.5 kg/cm²
